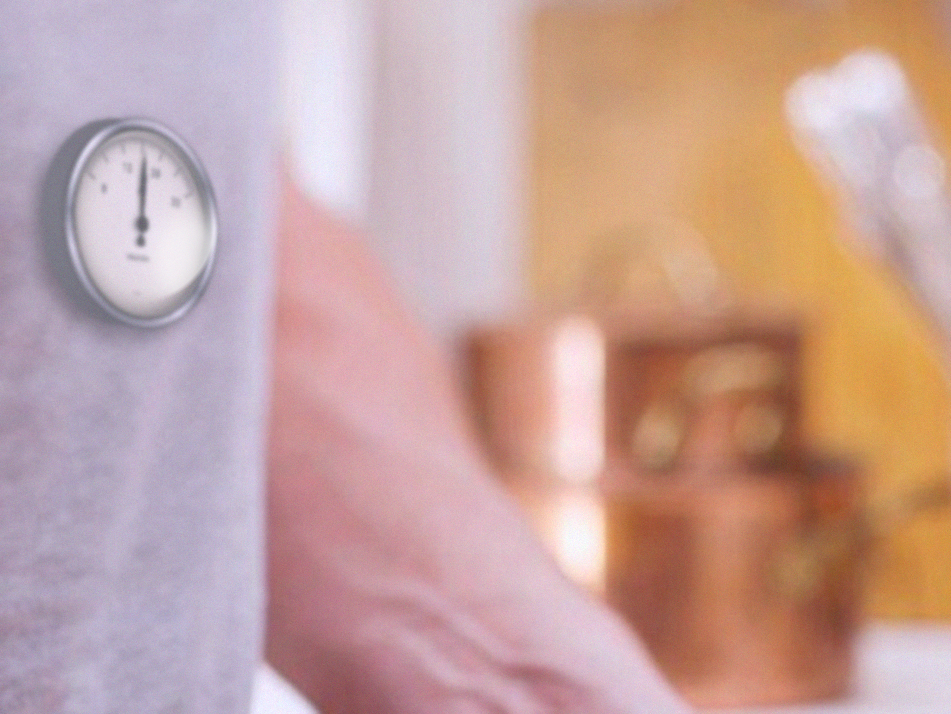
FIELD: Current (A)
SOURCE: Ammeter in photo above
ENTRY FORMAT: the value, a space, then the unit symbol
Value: 15 A
